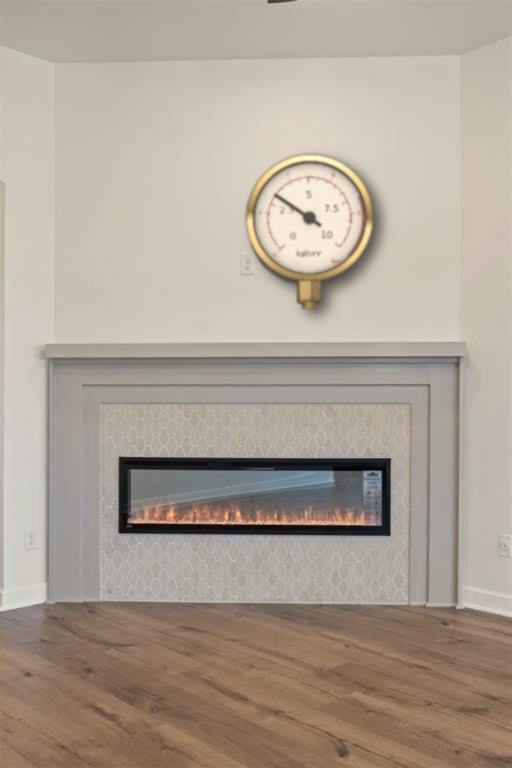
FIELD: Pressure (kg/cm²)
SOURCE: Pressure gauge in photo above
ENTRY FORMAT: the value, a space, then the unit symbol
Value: 3 kg/cm²
